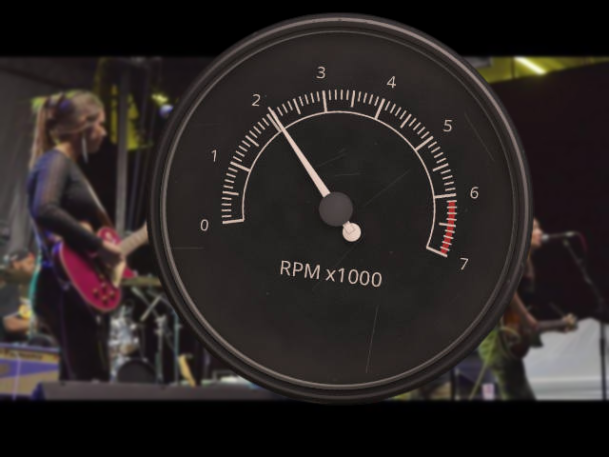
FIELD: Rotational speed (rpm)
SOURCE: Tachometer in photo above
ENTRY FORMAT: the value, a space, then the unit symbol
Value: 2100 rpm
